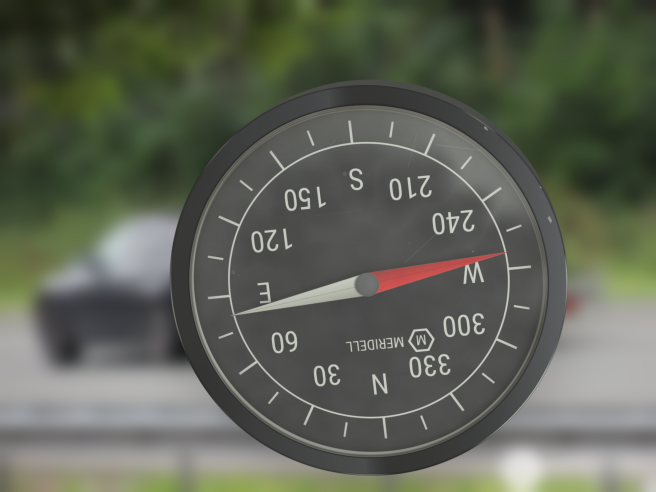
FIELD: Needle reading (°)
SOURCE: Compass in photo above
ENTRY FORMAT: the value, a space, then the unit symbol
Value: 262.5 °
